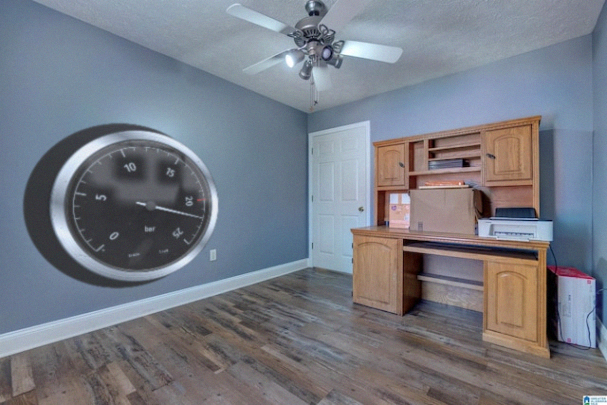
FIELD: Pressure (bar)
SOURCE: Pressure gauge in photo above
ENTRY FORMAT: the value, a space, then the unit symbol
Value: 22 bar
